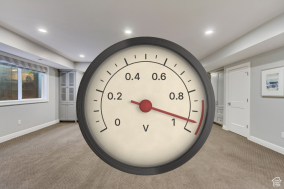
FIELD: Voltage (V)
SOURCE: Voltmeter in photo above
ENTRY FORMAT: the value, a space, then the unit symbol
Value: 0.95 V
